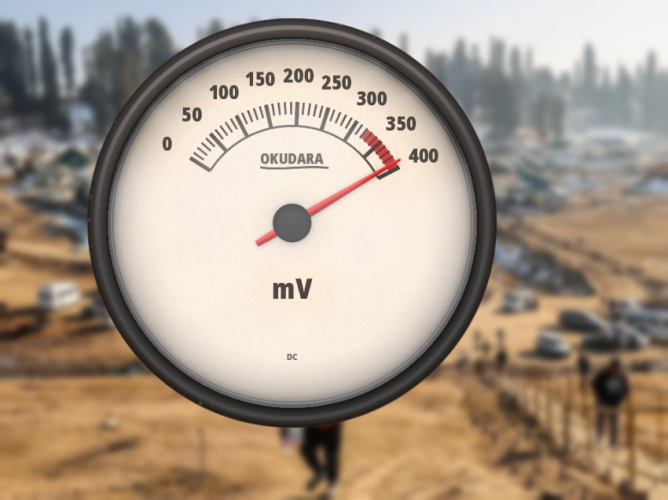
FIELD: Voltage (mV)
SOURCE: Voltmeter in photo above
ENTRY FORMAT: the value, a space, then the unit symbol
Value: 390 mV
